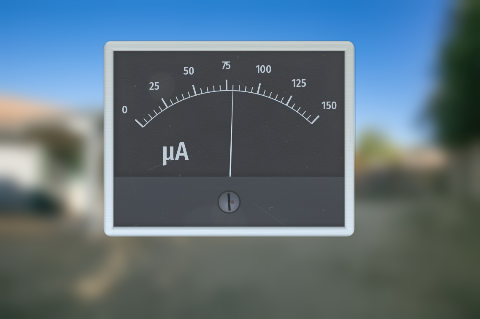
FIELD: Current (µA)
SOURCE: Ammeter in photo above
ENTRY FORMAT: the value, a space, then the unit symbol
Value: 80 µA
